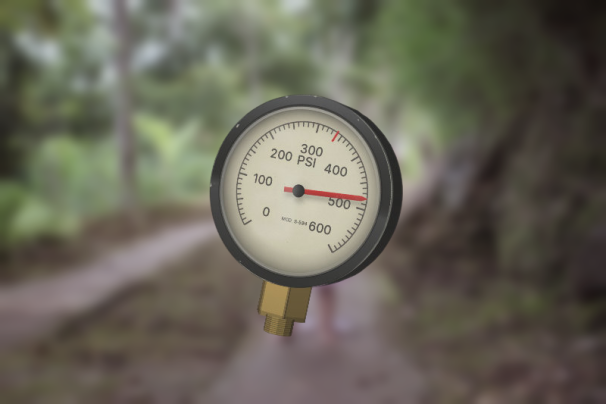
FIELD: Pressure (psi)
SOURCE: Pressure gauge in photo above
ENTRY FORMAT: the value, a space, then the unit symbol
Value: 480 psi
